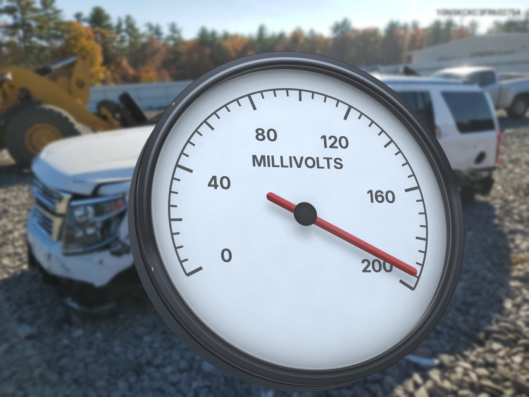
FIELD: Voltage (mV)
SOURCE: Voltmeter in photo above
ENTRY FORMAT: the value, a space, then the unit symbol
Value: 195 mV
